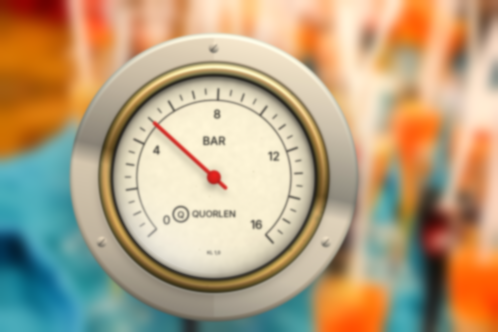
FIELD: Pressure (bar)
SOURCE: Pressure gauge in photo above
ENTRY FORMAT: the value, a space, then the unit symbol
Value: 5 bar
